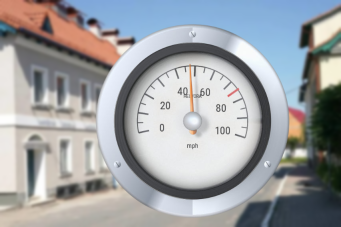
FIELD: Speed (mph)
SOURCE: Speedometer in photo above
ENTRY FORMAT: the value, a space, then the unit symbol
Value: 47.5 mph
